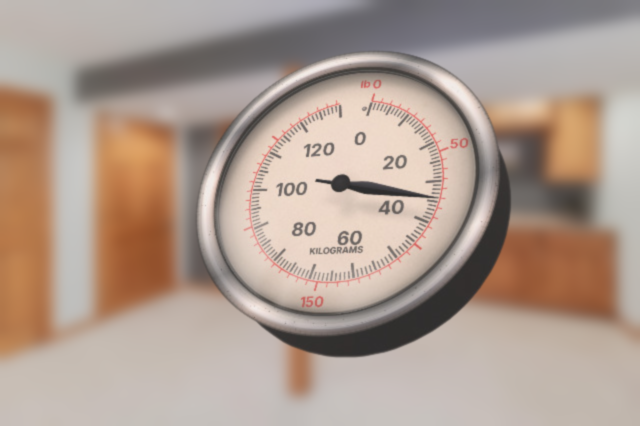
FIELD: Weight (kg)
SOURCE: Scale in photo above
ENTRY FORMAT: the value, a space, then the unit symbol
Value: 35 kg
